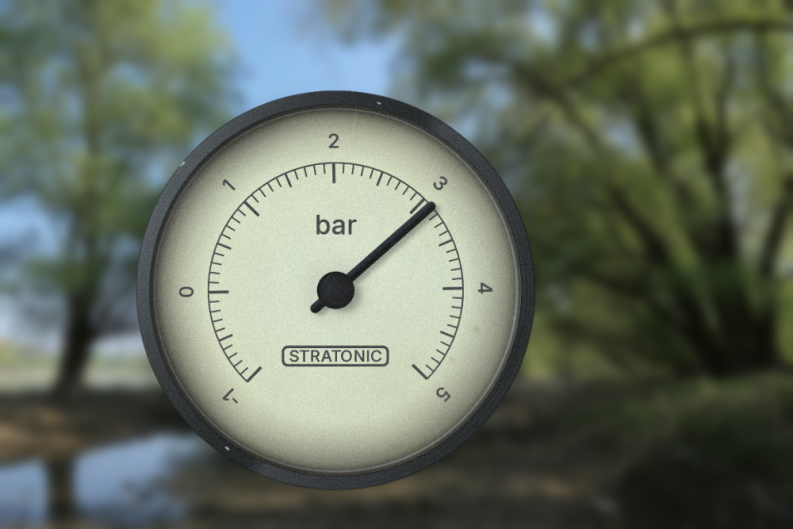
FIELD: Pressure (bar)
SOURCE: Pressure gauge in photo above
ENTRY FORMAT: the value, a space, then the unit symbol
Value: 3.1 bar
